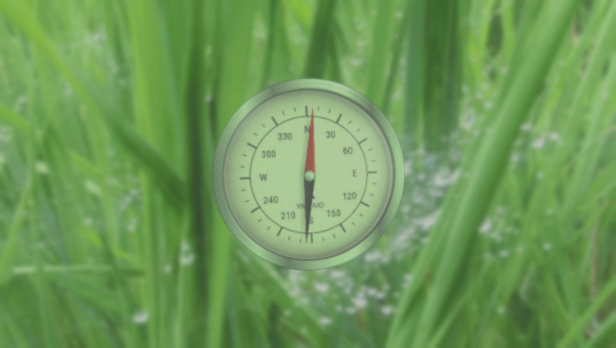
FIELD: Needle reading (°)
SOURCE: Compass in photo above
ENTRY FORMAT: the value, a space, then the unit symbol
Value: 5 °
